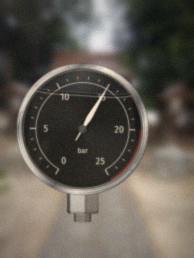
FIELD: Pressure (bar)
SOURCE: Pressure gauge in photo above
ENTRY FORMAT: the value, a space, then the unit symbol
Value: 15 bar
